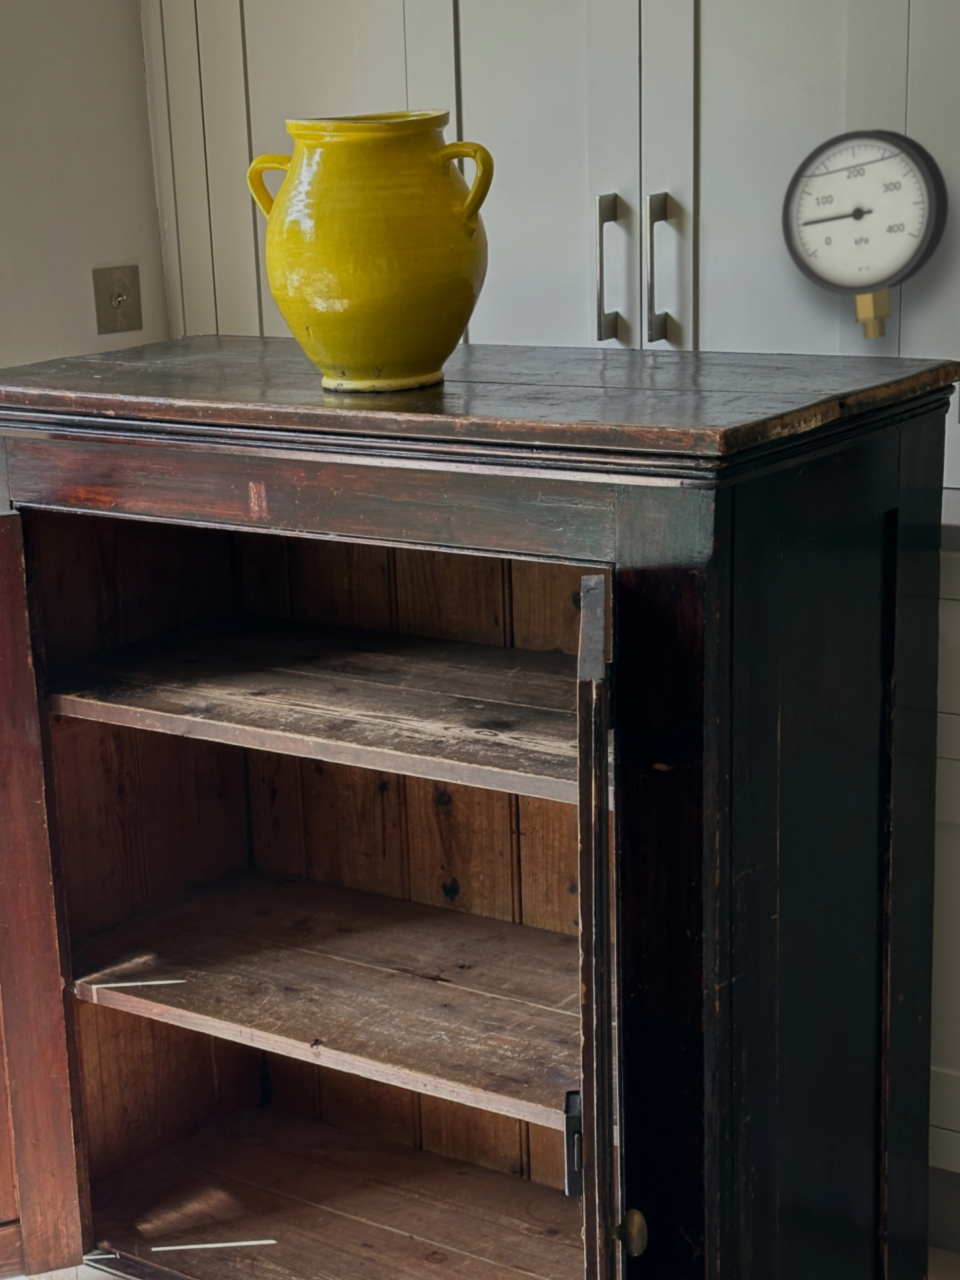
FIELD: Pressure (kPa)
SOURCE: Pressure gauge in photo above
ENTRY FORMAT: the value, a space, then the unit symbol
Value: 50 kPa
